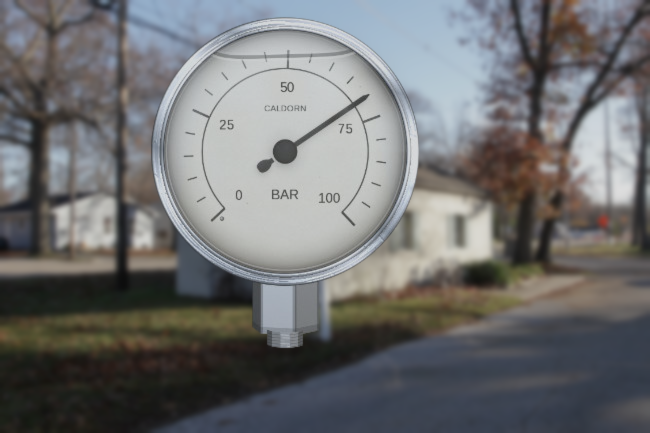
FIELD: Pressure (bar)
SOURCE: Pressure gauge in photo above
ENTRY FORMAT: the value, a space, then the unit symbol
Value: 70 bar
